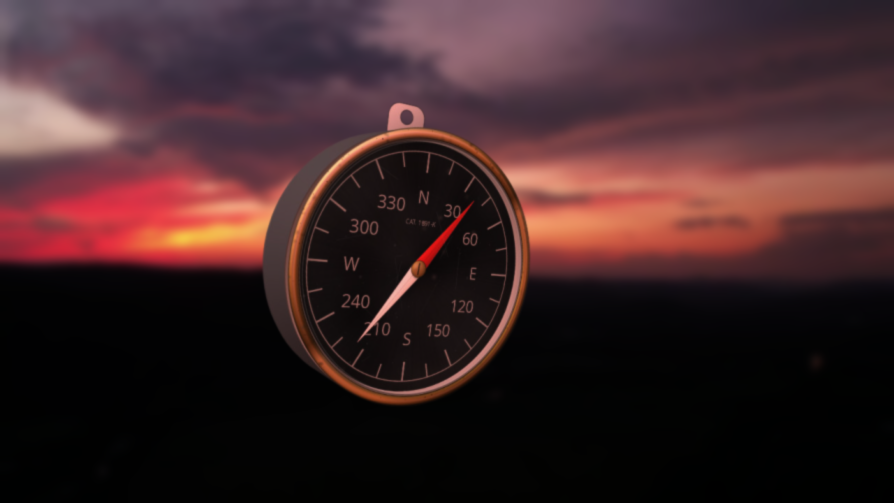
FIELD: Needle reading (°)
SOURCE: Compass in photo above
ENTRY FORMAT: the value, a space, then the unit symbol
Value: 37.5 °
